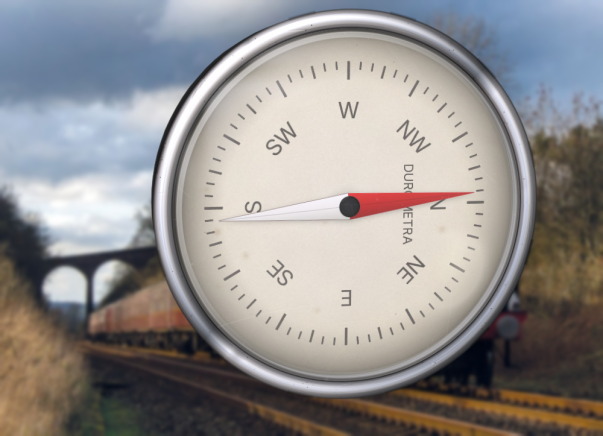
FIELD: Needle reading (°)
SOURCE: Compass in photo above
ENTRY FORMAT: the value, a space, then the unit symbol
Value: 355 °
